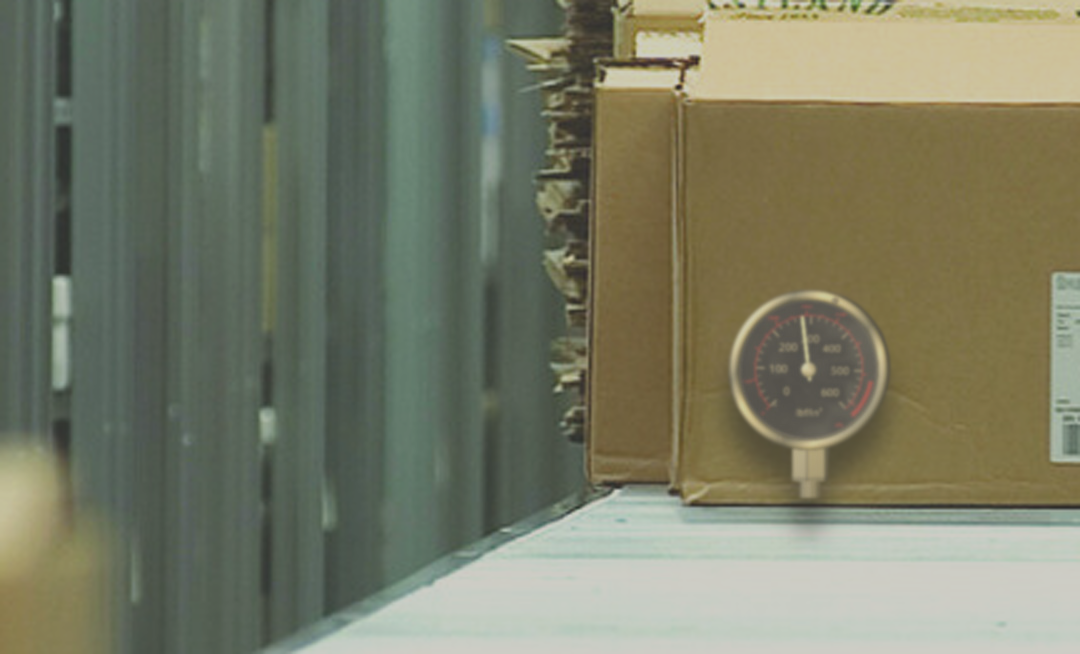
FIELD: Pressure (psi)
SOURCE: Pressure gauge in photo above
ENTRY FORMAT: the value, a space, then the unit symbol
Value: 280 psi
